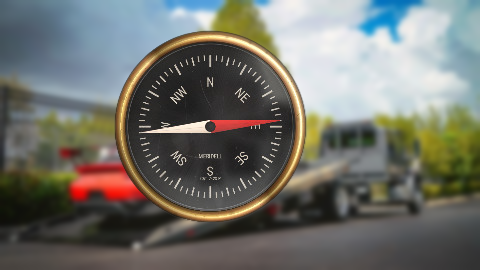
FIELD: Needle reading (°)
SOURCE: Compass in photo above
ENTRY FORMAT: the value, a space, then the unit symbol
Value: 85 °
